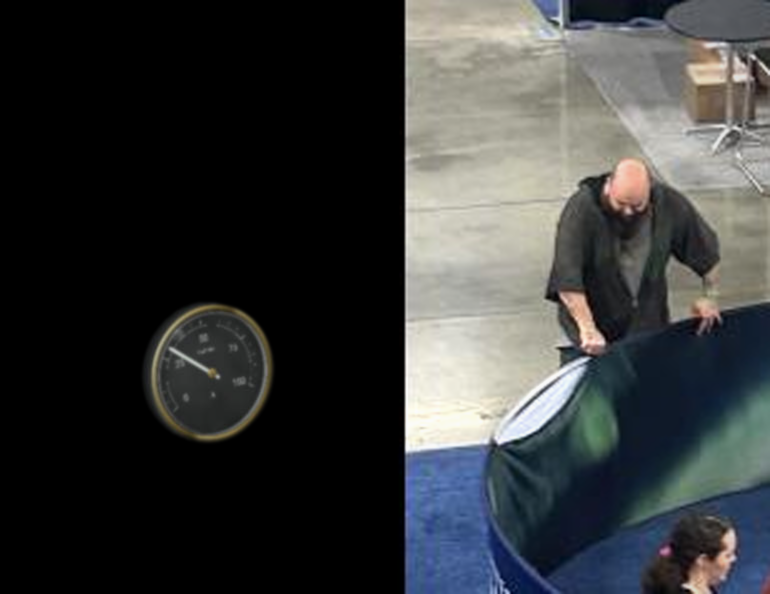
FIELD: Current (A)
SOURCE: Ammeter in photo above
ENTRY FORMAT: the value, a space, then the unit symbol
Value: 30 A
